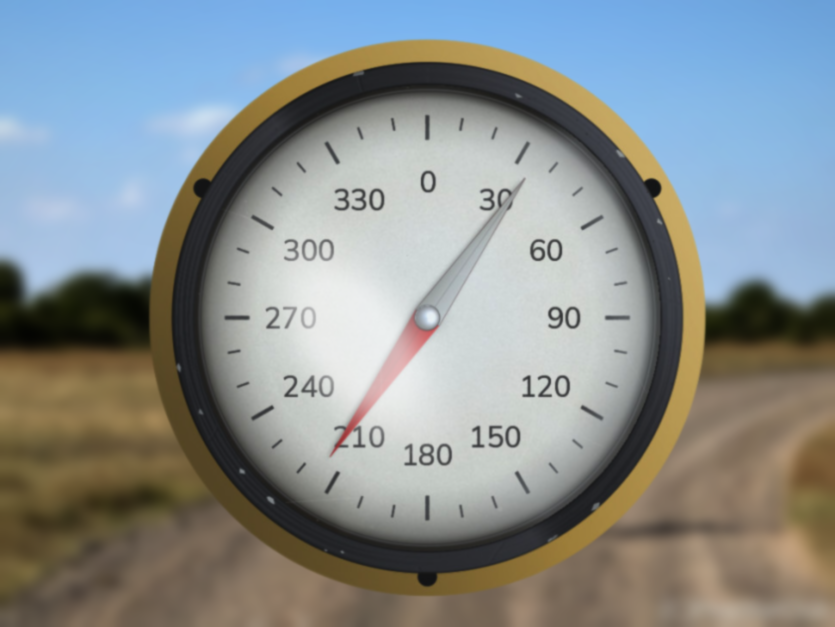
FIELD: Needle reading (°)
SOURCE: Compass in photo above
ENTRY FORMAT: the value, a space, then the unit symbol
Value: 215 °
